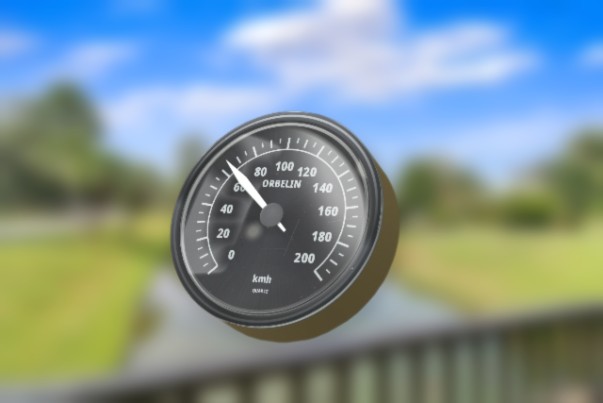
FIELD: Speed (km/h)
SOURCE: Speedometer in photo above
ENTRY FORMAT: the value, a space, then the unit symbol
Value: 65 km/h
